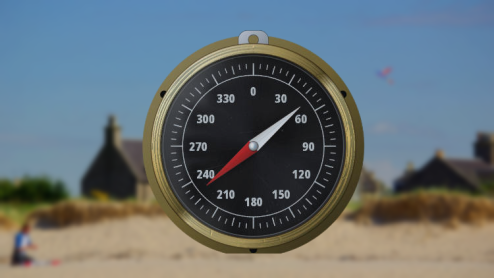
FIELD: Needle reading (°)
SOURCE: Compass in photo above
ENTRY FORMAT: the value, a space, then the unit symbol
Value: 230 °
